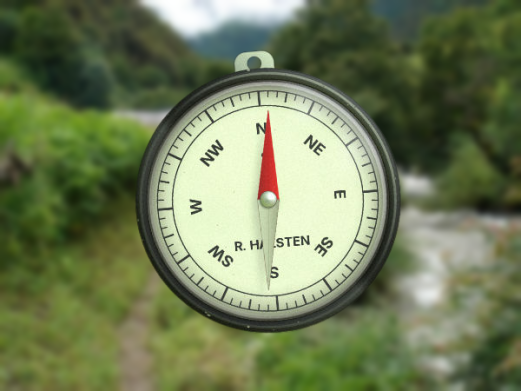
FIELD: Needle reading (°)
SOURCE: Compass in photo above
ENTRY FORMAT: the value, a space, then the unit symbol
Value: 5 °
